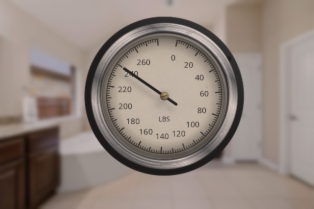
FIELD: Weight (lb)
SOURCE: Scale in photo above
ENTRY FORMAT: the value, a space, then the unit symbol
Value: 240 lb
